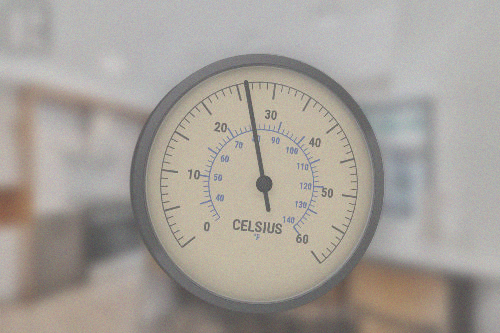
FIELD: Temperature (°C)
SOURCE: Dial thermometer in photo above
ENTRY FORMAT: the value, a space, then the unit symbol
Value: 26 °C
